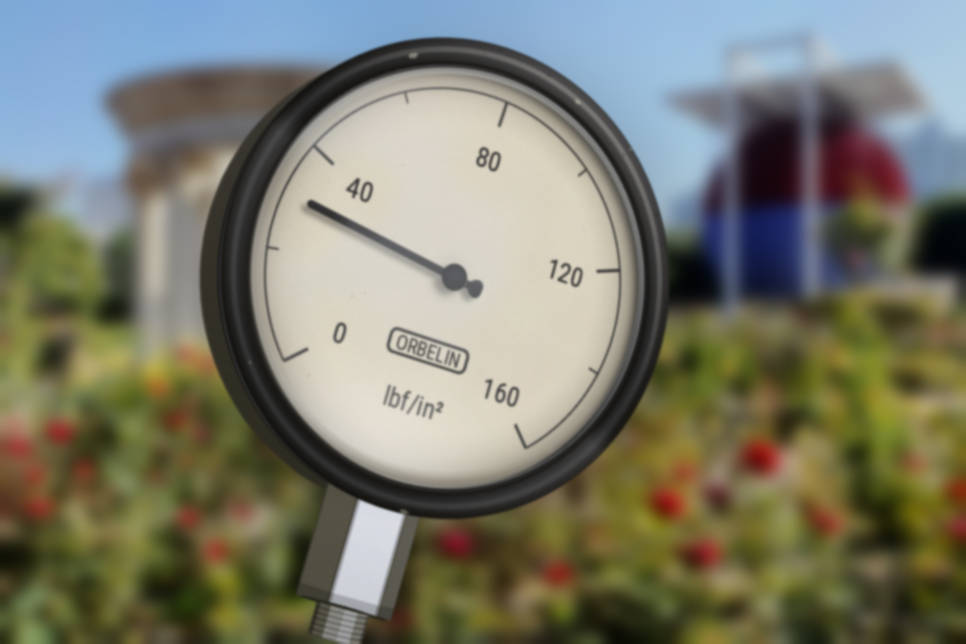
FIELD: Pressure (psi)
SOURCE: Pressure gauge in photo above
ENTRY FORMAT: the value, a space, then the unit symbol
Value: 30 psi
